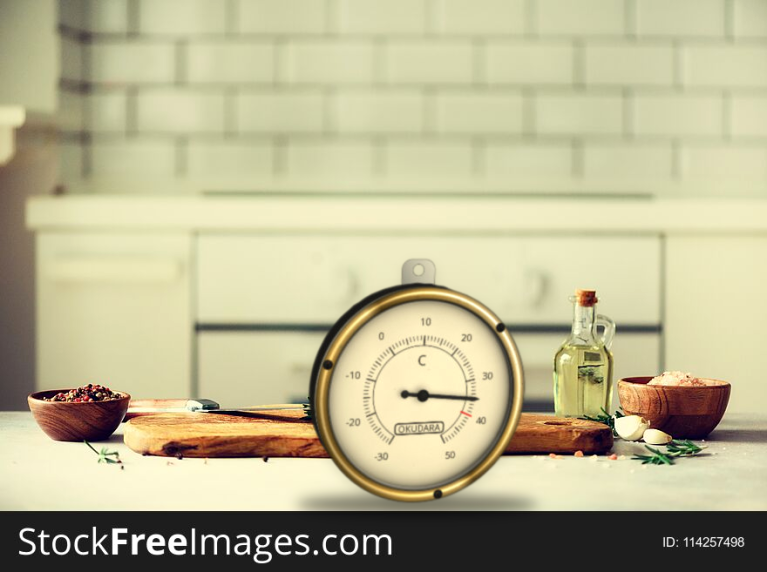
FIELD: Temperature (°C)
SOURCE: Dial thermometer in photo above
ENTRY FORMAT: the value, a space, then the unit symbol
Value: 35 °C
